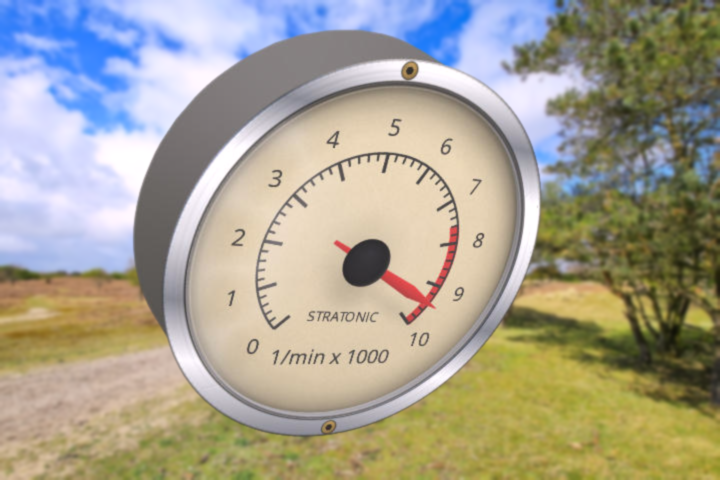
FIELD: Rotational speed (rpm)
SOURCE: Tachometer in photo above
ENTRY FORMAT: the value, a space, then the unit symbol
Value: 9400 rpm
